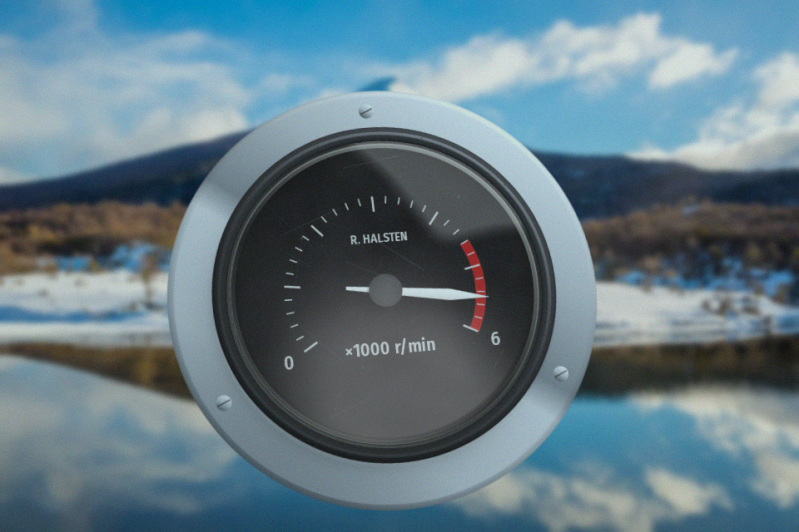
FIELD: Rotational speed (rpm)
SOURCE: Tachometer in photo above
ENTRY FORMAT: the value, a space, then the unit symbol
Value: 5500 rpm
